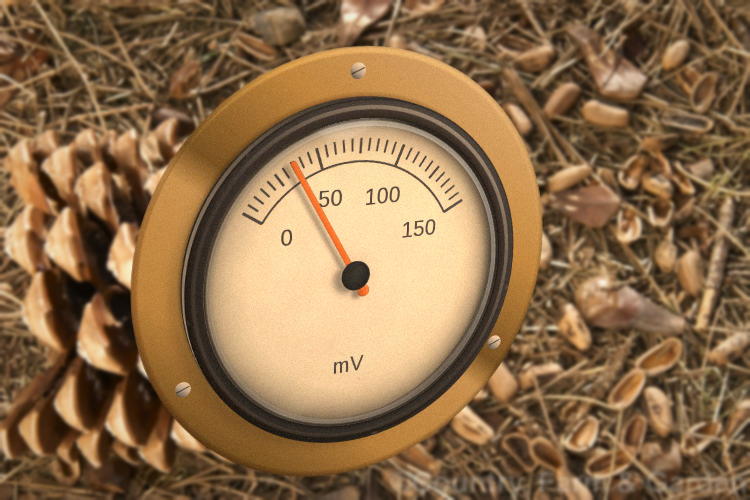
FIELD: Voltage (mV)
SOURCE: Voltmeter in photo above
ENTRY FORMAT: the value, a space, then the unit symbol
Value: 35 mV
